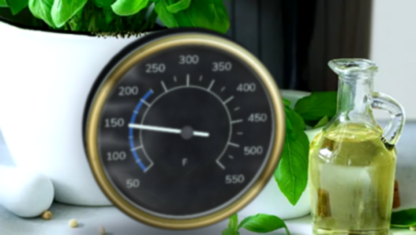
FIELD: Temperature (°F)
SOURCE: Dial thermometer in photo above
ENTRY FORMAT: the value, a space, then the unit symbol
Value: 150 °F
